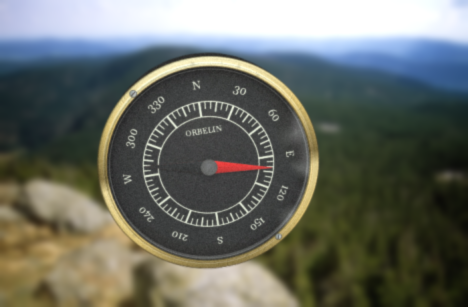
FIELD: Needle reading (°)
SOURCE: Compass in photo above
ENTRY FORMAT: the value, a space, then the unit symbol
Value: 100 °
